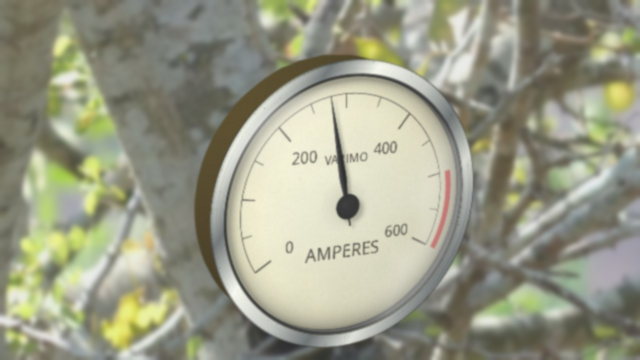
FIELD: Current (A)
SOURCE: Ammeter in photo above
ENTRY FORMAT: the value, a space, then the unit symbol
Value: 275 A
